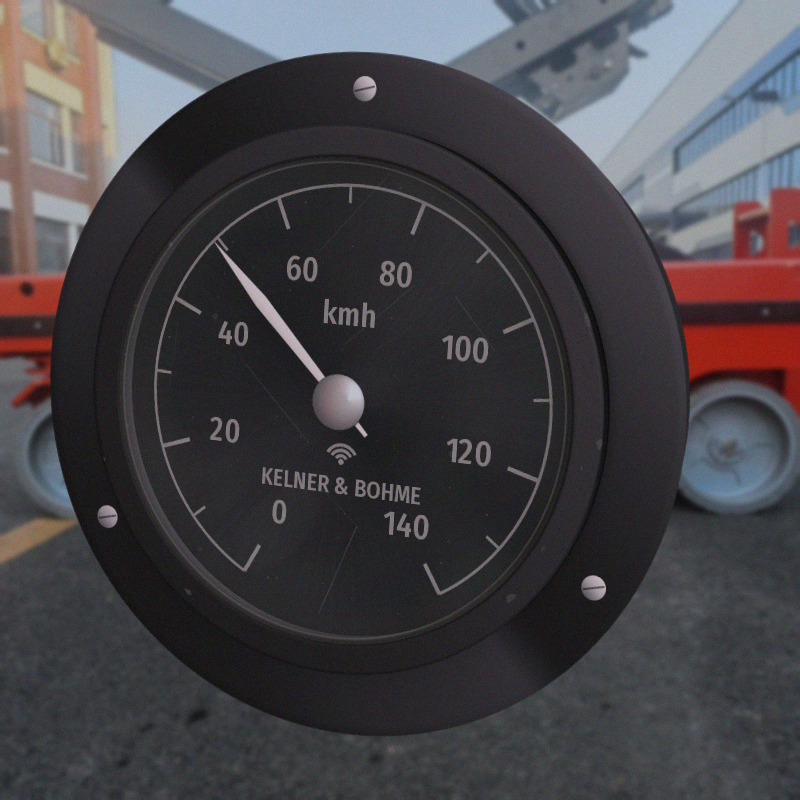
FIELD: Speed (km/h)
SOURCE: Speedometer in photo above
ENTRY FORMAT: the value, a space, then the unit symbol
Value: 50 km/h
